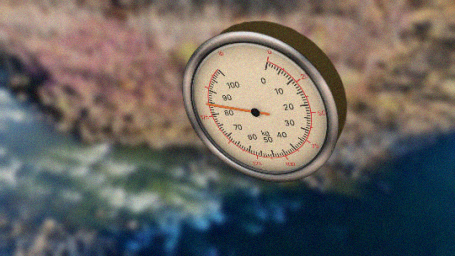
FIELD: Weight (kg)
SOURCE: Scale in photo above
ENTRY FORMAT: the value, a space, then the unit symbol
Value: 85 kg
